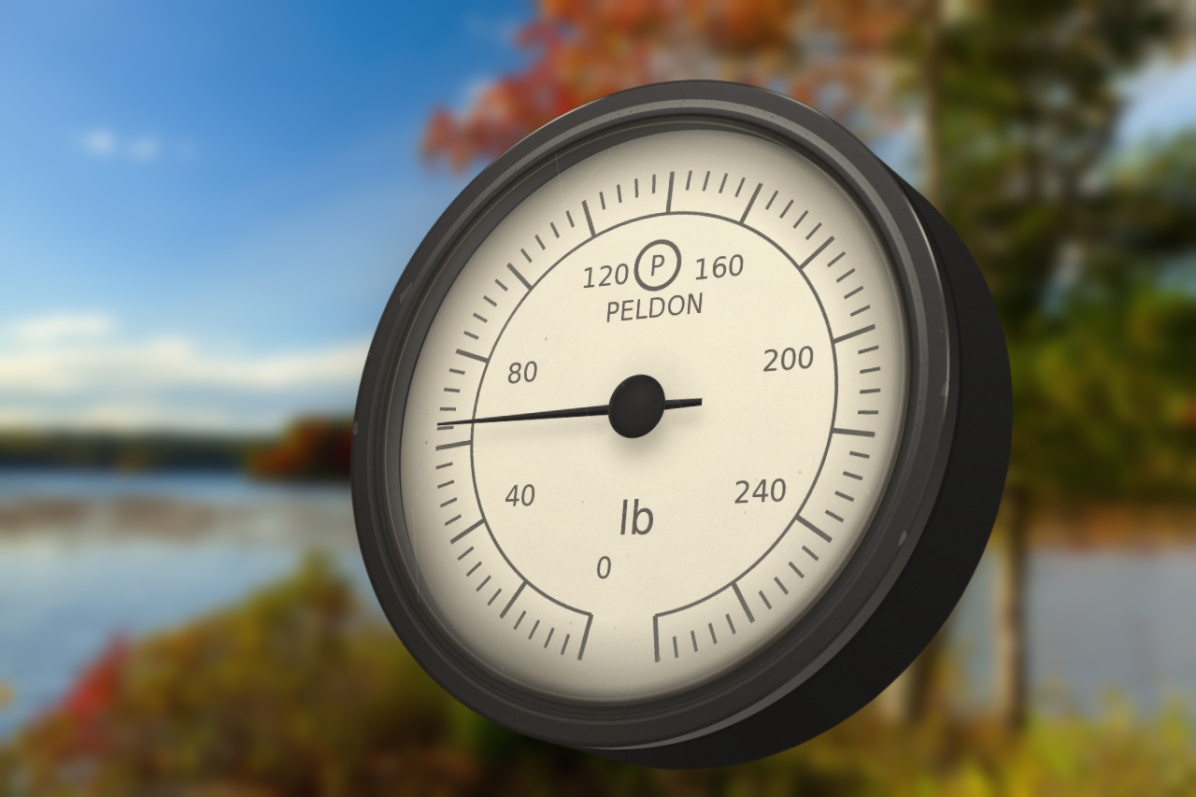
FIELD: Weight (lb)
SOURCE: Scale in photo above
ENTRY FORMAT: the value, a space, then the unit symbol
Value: 64 lb
